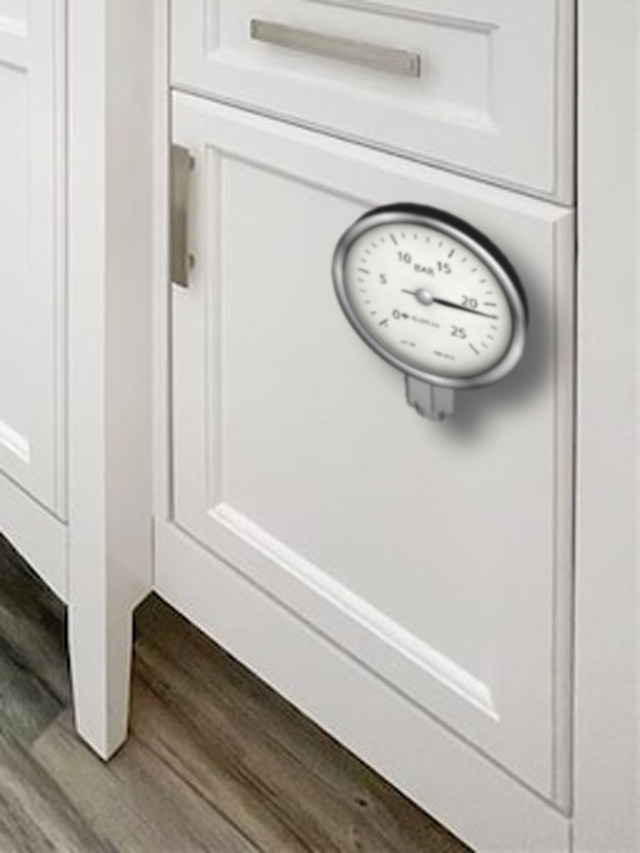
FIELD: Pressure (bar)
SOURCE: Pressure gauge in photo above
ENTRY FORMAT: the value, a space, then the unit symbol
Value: 21 bar
